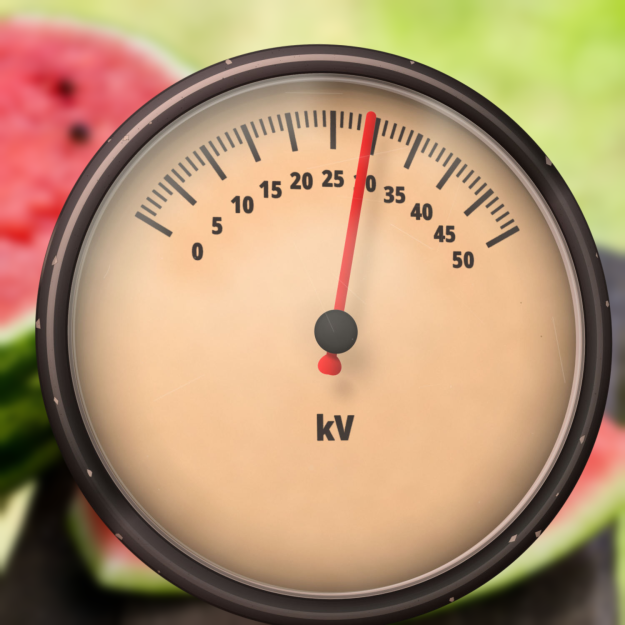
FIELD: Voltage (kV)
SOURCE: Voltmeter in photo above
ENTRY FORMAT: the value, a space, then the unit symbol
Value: 29 kV
